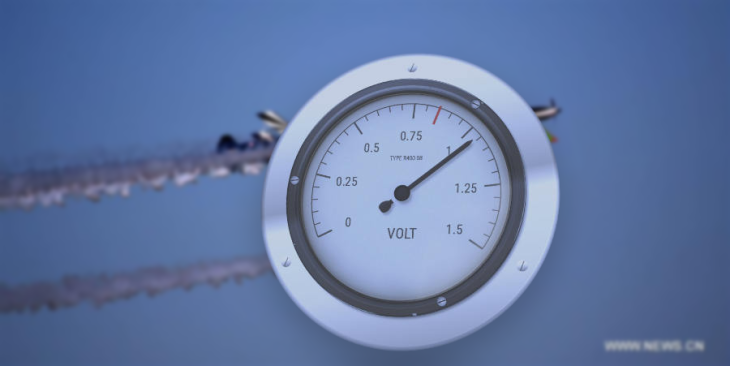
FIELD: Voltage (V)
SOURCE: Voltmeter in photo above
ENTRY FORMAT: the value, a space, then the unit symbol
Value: 1.05 V
